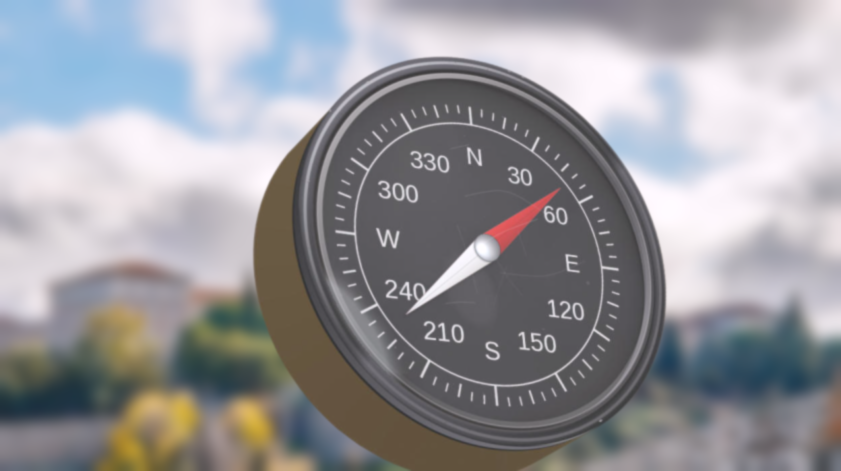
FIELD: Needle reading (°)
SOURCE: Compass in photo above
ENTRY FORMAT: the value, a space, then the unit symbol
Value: 50 °
